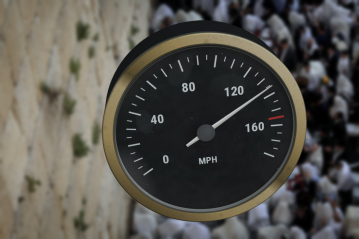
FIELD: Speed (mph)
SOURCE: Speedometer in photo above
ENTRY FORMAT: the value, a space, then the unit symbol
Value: 135 mph
